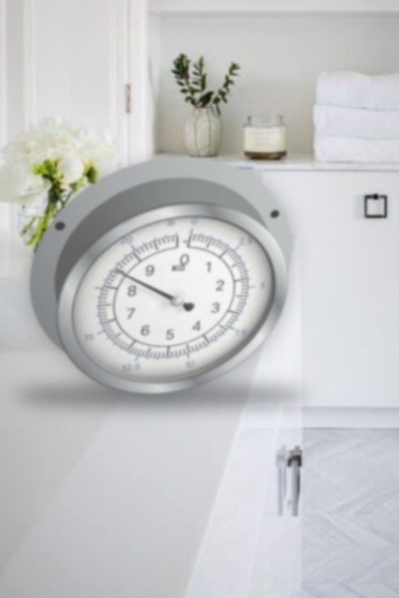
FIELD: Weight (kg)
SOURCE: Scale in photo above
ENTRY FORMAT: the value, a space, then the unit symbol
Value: 8.5 kg
